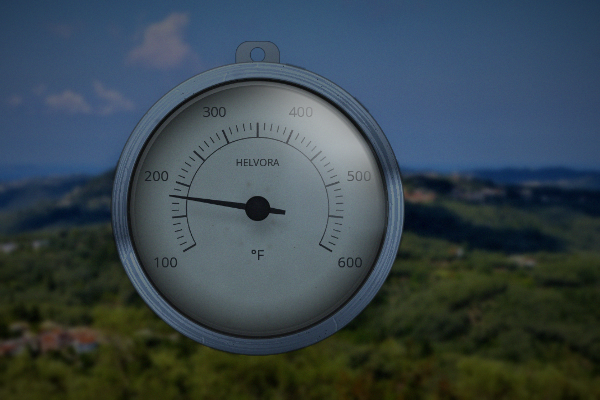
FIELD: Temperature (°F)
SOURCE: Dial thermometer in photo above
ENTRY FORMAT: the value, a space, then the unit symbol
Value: 180 °F
